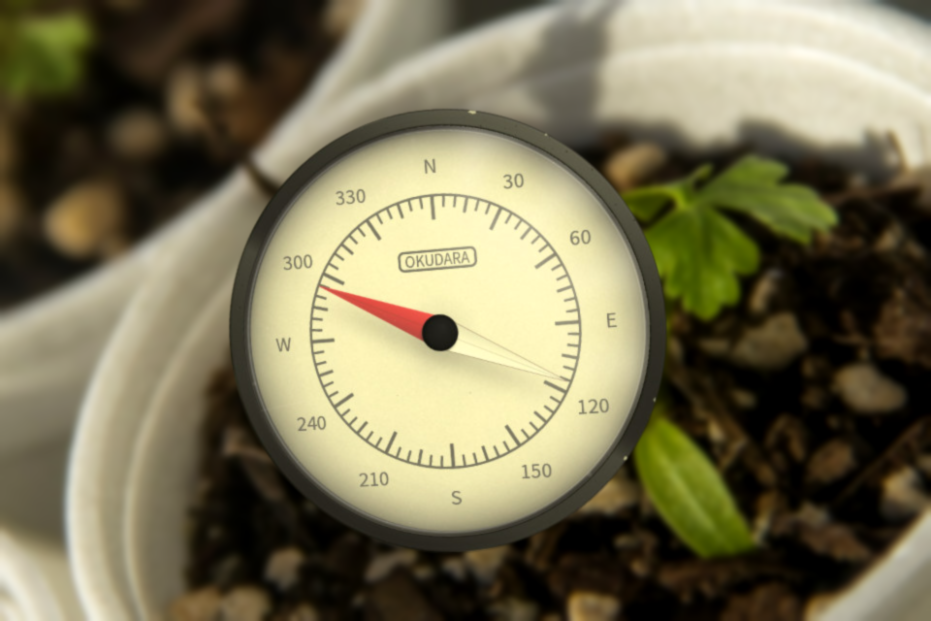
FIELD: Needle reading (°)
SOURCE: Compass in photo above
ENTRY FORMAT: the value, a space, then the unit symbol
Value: 295 °
